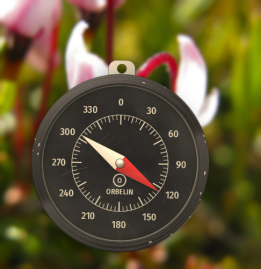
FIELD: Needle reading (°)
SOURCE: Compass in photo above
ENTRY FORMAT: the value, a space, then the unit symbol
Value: 125 °
